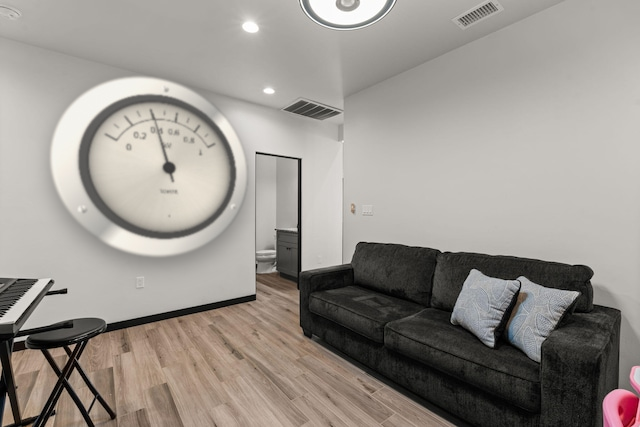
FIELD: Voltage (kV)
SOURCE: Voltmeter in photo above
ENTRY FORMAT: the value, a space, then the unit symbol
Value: 0.4 kV
